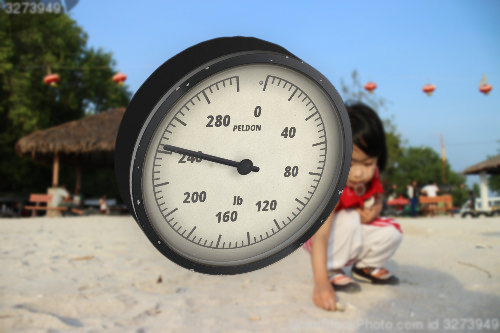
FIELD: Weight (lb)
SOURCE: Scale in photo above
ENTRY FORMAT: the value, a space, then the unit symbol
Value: 244 lb
